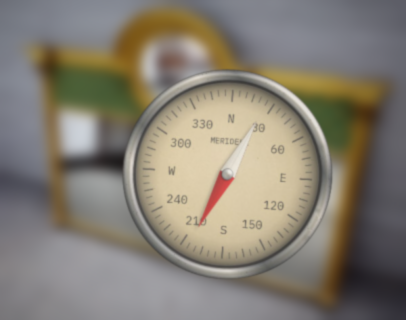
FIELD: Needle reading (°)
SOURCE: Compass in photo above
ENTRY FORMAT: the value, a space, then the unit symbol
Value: 205 °
